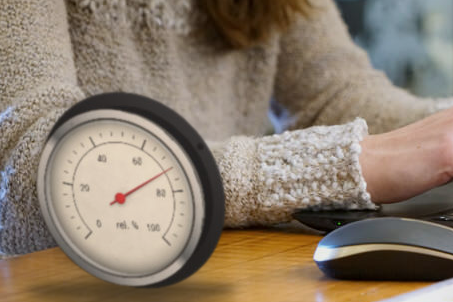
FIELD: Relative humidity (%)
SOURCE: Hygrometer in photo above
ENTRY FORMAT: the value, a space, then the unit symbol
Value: 72 %
